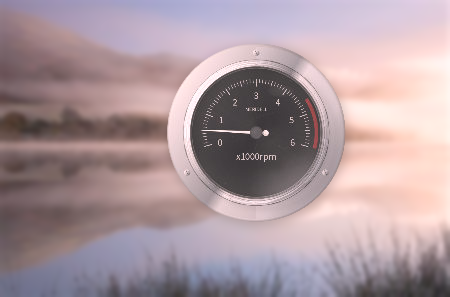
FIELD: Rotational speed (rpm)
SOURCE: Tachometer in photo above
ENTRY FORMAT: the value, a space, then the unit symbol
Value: 500 rpm
